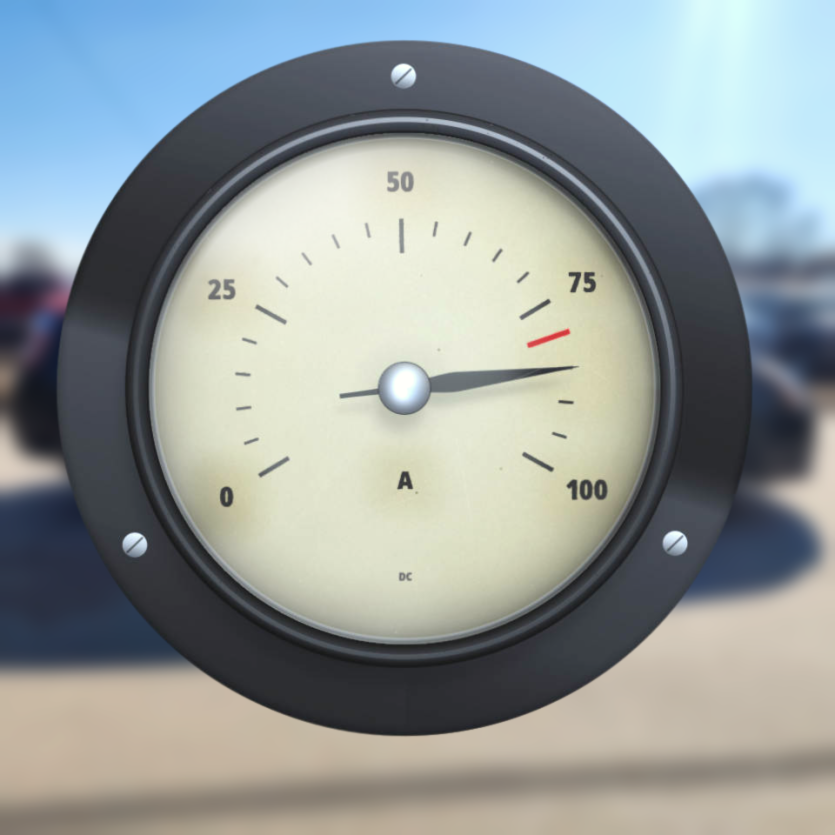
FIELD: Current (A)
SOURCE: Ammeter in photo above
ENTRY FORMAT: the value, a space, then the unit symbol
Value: 85 A
